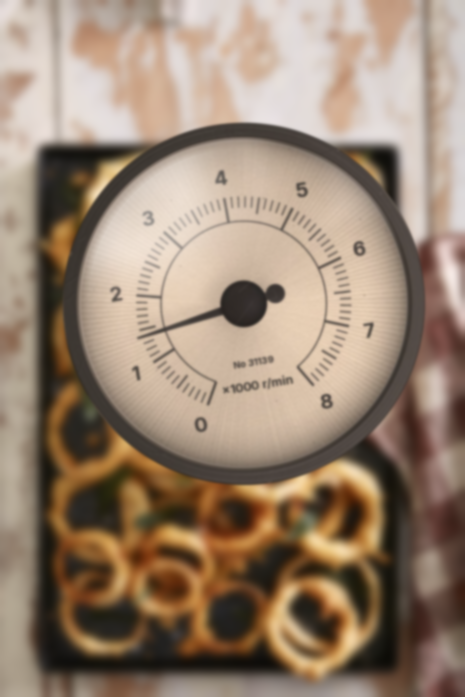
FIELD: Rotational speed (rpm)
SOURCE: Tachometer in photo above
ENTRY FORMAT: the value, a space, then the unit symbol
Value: 1400 rpm
